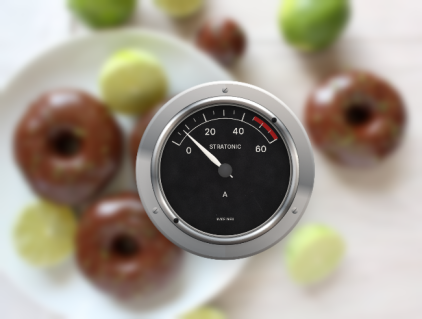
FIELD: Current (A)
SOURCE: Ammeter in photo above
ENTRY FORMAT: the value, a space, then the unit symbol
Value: 7.5 A
